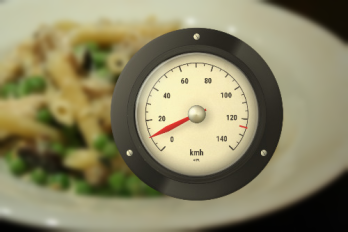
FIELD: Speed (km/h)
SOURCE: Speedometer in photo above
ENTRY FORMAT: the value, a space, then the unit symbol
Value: 10 km/h
